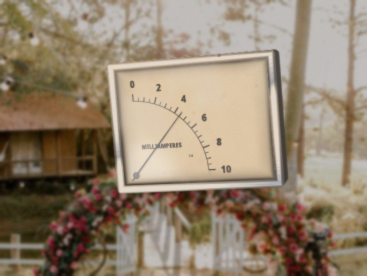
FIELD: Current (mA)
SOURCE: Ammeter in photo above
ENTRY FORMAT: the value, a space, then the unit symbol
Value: 4.5 mA
